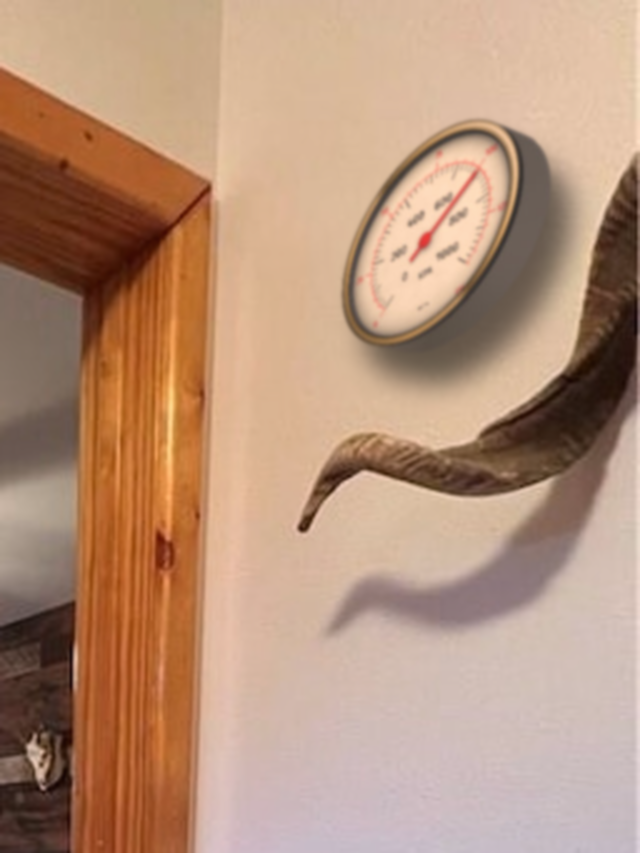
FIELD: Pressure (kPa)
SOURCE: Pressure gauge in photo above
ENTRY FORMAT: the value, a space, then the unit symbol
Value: 700 kPa
